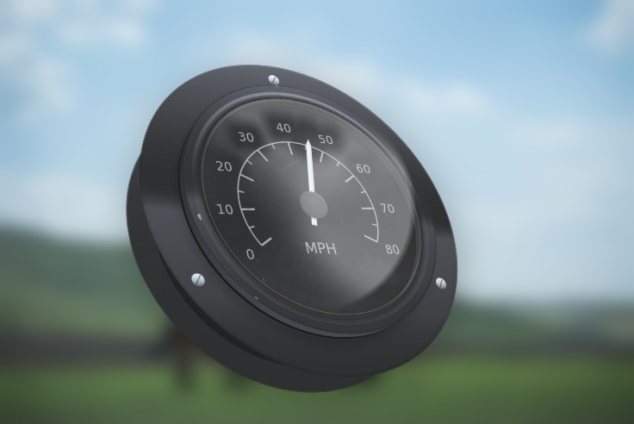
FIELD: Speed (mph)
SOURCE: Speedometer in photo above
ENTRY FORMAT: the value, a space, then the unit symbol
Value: 45 mph
